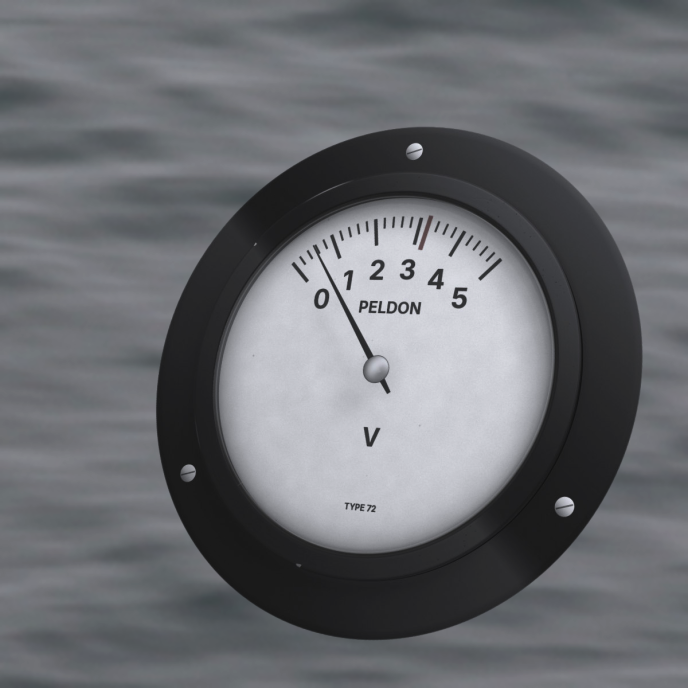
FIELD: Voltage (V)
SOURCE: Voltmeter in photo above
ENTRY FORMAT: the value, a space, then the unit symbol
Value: 0.6 V
